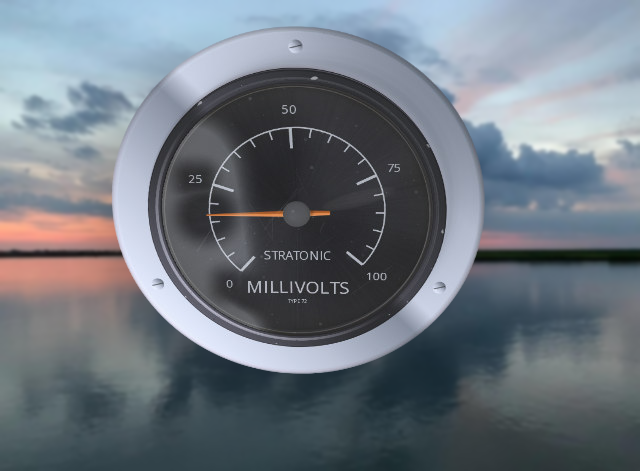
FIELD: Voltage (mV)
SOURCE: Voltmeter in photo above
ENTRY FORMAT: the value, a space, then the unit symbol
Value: 17.5 mV
